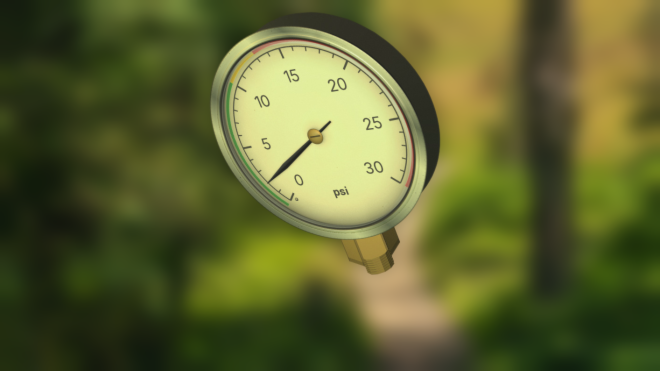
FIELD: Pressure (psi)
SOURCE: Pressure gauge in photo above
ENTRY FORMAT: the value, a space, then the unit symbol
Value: 2 psi
